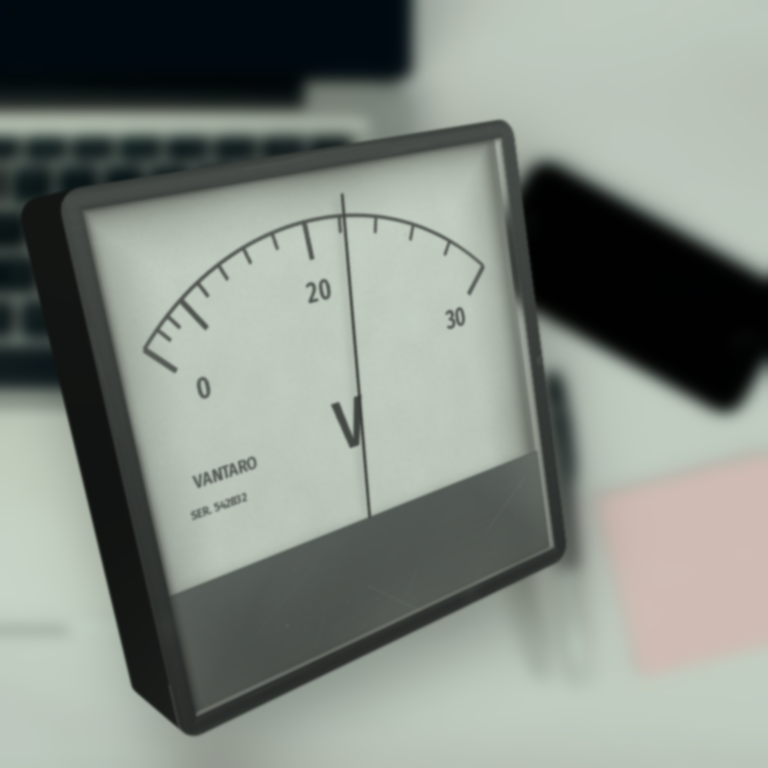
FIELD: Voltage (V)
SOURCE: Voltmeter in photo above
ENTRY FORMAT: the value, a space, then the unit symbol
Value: 22 V
